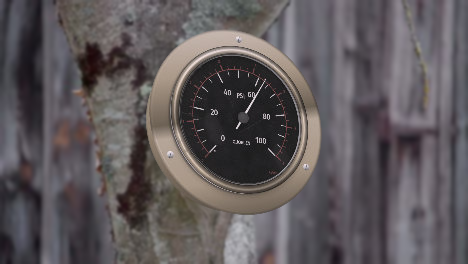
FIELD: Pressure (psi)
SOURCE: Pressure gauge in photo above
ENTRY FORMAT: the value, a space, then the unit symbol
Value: 62.5 psi
